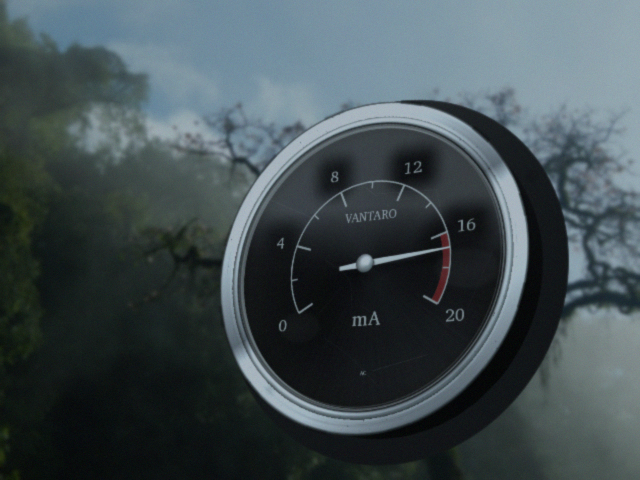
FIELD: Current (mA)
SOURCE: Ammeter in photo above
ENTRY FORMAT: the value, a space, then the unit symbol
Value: 17 mA
